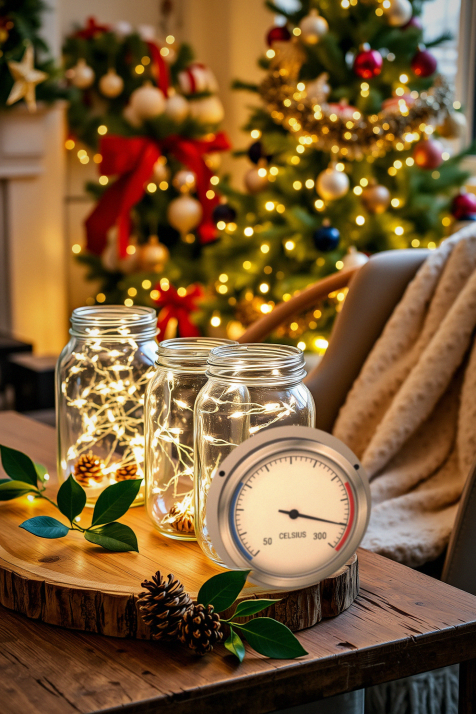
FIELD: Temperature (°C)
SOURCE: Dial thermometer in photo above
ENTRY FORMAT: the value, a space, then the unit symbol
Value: 275 °C
